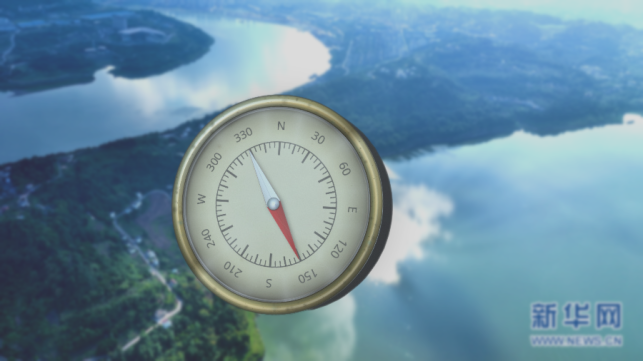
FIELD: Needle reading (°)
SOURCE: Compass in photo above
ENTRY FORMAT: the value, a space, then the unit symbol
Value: 150 °
